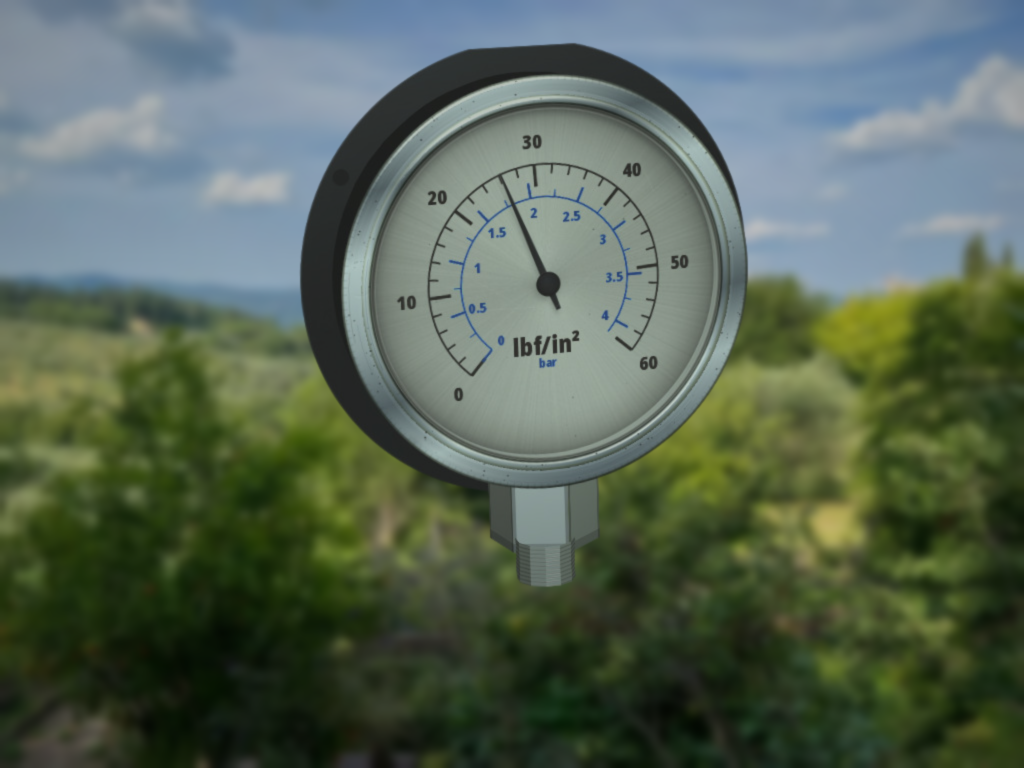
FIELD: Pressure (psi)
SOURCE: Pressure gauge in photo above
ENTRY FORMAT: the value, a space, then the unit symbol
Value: 26 psi
